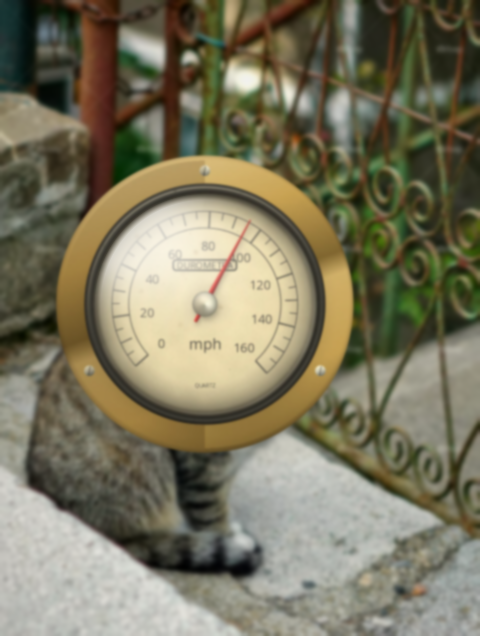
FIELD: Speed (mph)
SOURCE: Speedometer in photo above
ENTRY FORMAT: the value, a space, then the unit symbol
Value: 95 mph
